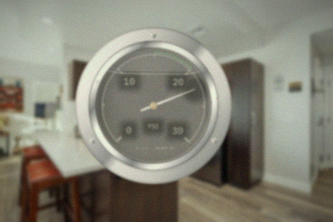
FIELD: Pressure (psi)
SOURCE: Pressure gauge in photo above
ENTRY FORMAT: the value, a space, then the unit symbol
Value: 22.5 psi
